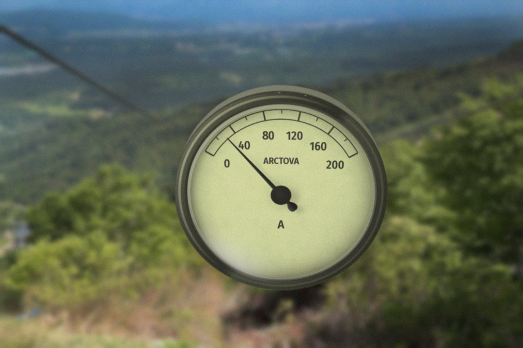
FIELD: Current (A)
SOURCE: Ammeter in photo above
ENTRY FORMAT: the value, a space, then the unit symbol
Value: 30 A
